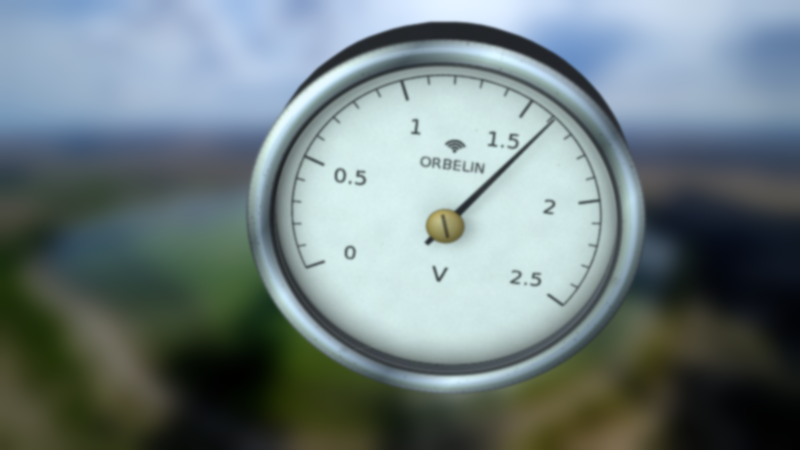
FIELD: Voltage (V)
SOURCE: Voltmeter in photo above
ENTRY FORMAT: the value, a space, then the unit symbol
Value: 1.6 V
